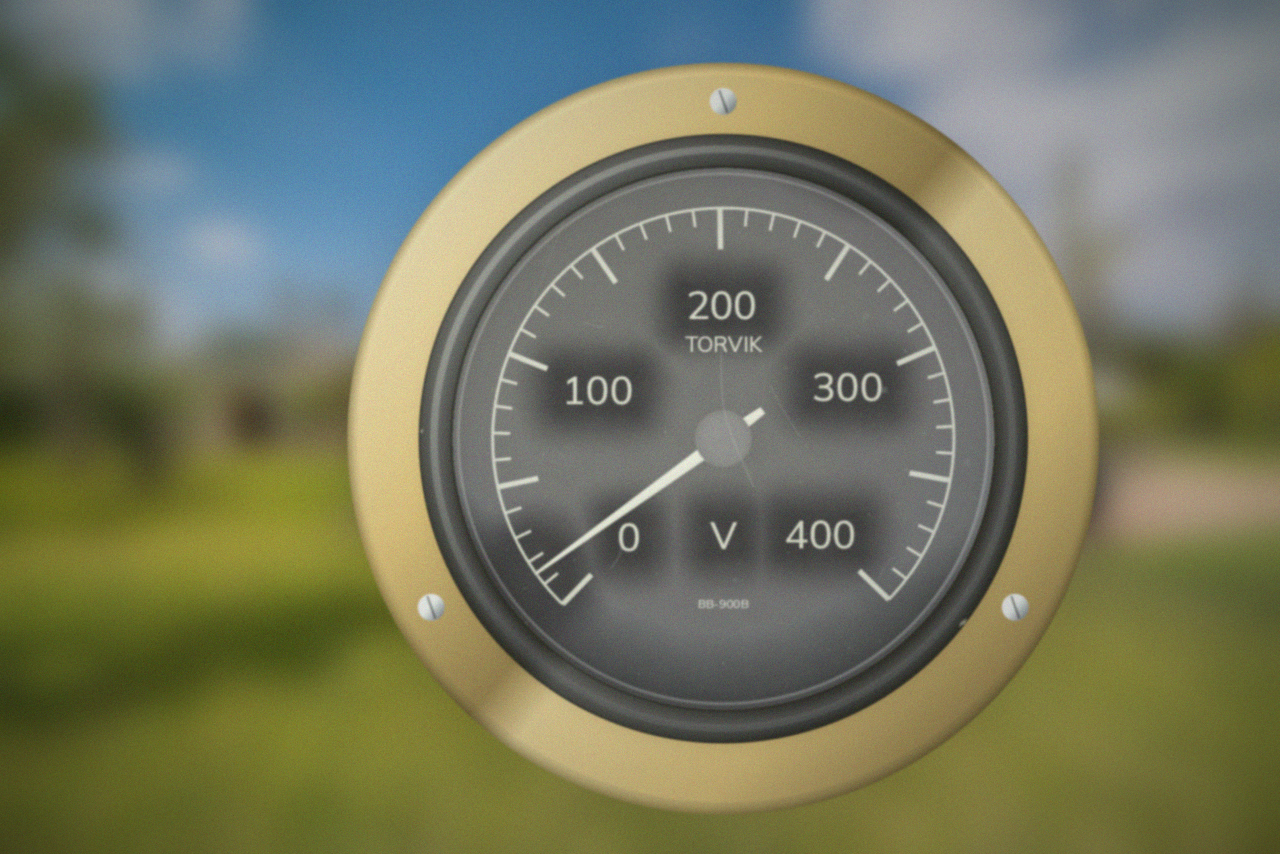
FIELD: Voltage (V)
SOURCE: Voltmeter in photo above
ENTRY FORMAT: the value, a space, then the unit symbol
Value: 15 V
